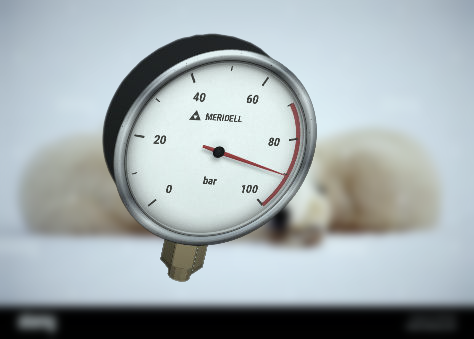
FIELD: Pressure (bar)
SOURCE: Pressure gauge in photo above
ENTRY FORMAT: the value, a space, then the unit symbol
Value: 90 bar
